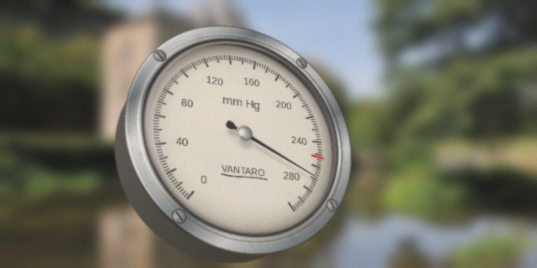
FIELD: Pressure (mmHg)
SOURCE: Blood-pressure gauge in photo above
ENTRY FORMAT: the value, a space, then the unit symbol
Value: 270 mmHg
